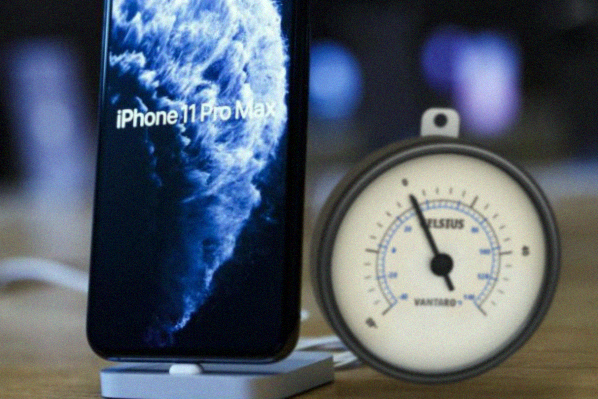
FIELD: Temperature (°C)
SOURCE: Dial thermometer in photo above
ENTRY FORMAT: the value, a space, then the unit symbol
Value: 0 °C
